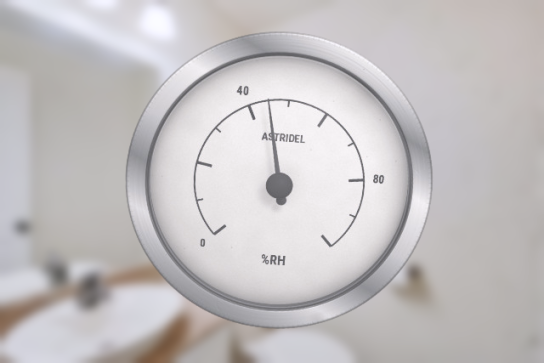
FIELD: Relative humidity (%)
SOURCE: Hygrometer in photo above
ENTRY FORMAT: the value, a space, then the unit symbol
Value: 45 %
